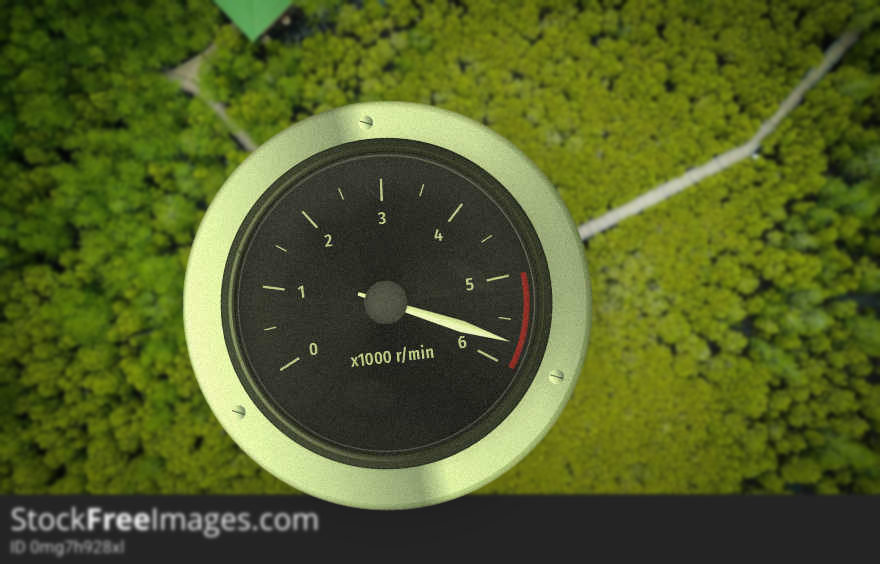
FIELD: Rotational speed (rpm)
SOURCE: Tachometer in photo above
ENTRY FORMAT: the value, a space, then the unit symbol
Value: 5750 rpm
